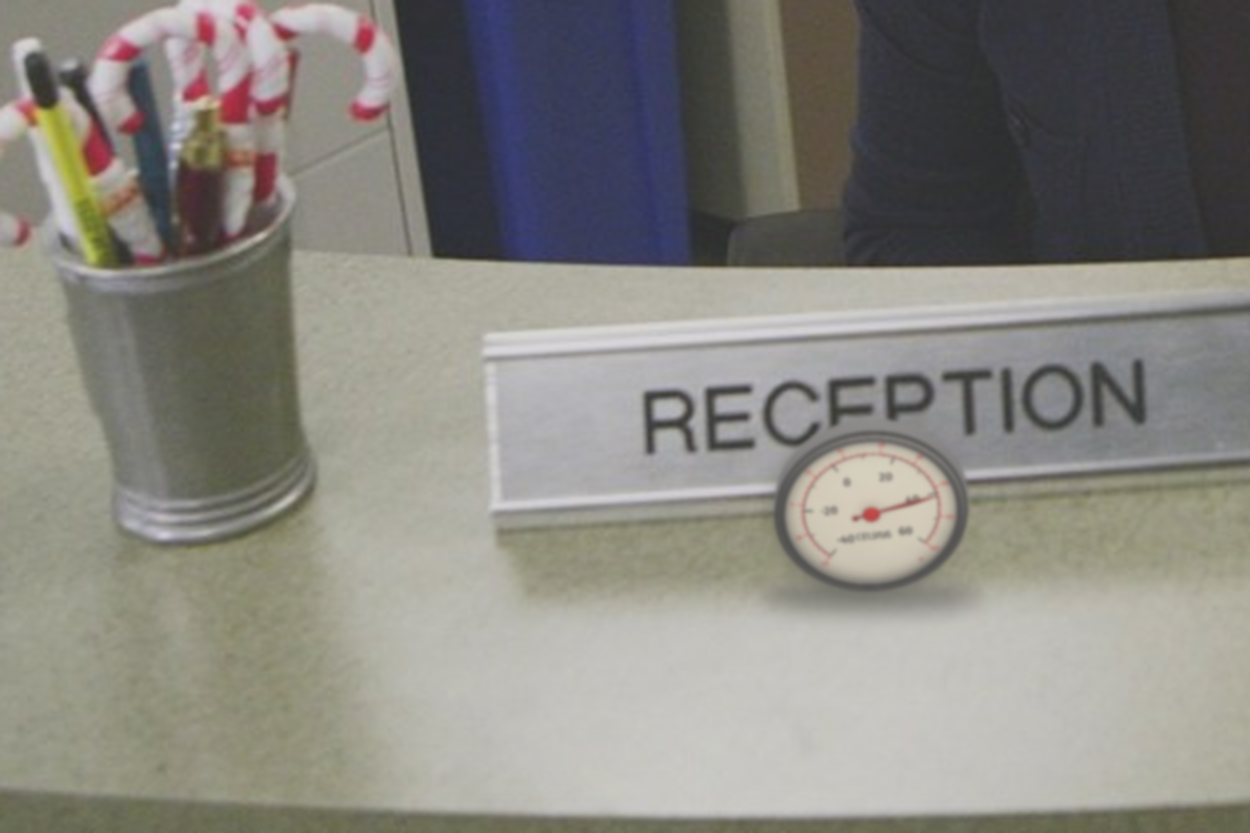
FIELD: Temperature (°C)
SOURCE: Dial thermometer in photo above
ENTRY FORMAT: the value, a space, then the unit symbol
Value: 40 °C
